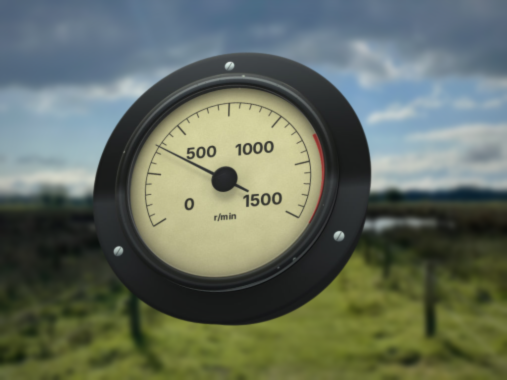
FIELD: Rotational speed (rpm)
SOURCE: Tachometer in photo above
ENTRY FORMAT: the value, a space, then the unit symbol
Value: 375 rpm
